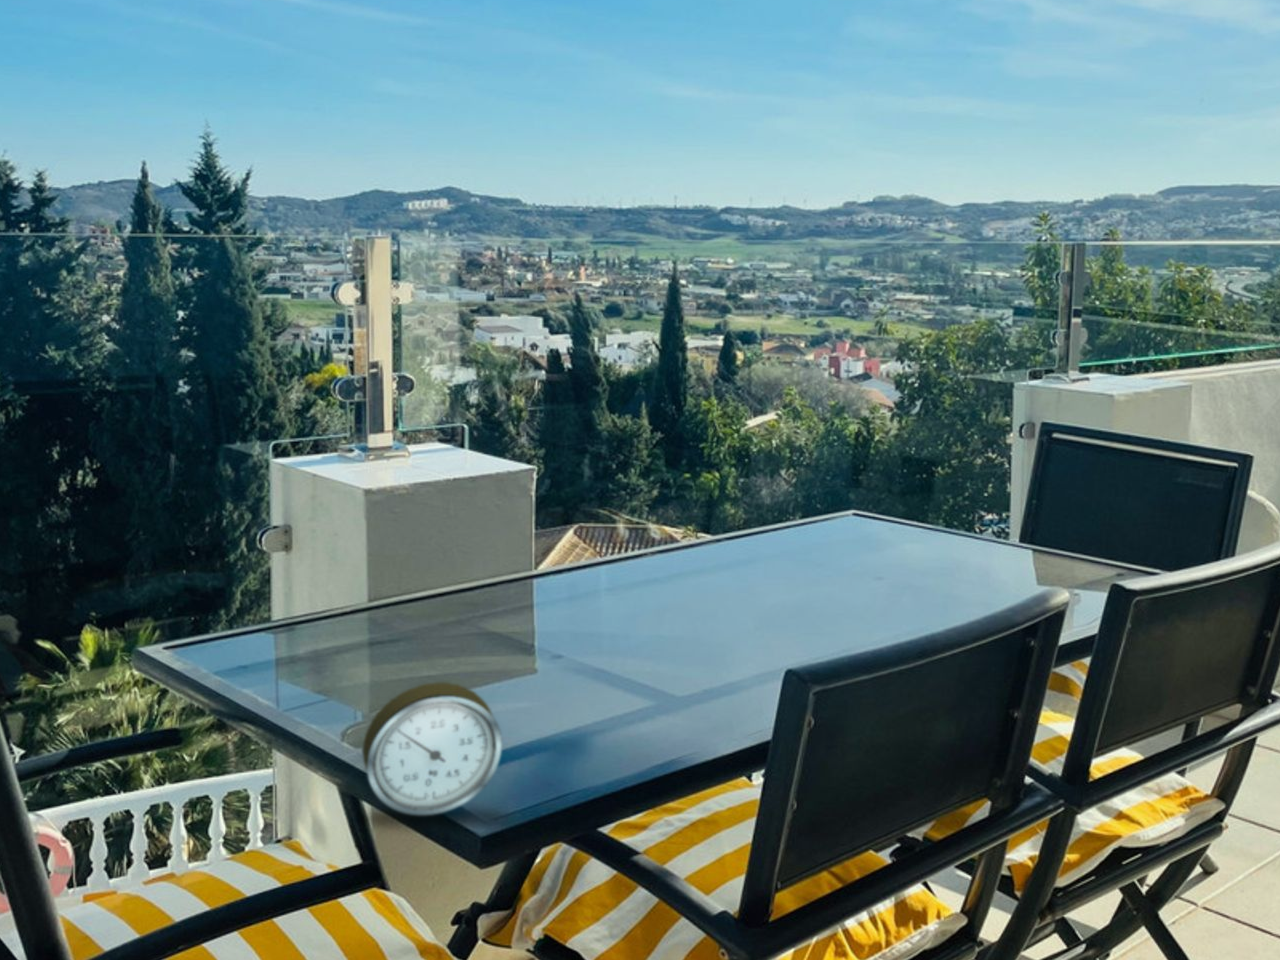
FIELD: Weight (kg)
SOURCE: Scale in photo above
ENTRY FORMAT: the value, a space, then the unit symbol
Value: 1.75 kg
